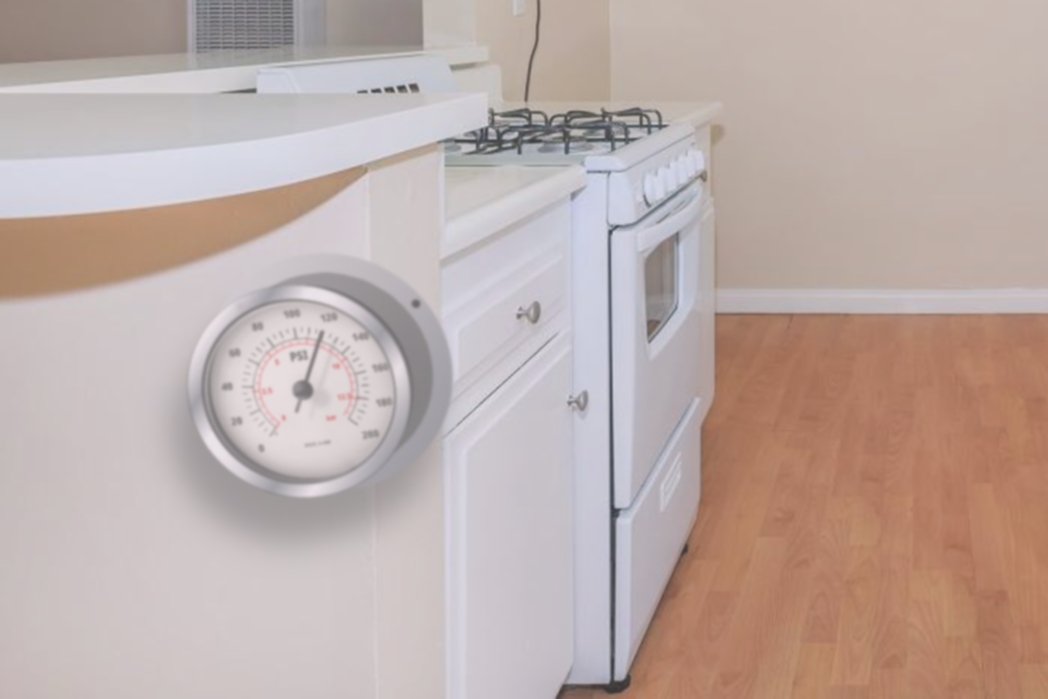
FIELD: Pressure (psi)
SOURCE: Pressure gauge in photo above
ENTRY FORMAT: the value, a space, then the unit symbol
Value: 120 psi
